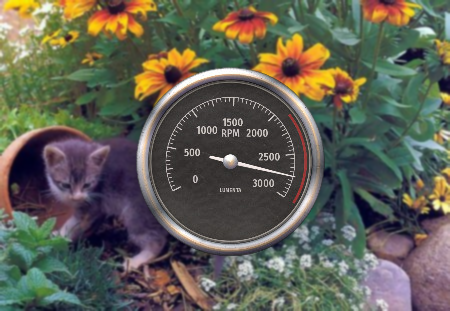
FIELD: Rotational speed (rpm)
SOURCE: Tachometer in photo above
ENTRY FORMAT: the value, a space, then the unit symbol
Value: 2750 rpm
